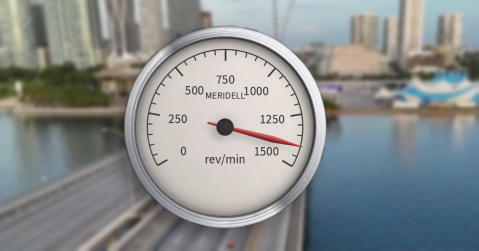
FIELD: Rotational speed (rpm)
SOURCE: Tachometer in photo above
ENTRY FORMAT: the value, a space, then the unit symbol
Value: 1400 rpm
